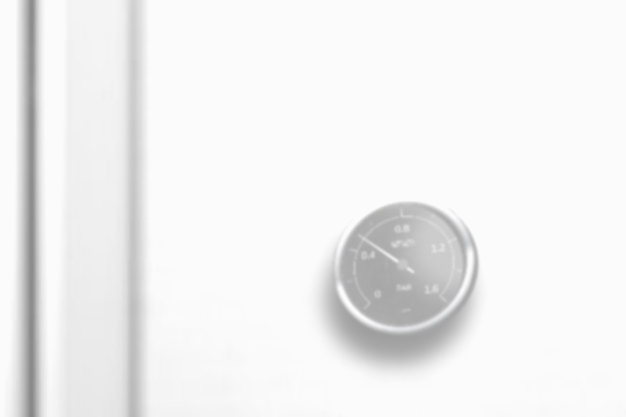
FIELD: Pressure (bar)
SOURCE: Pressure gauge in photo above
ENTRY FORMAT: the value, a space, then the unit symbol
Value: 0.5 bar
